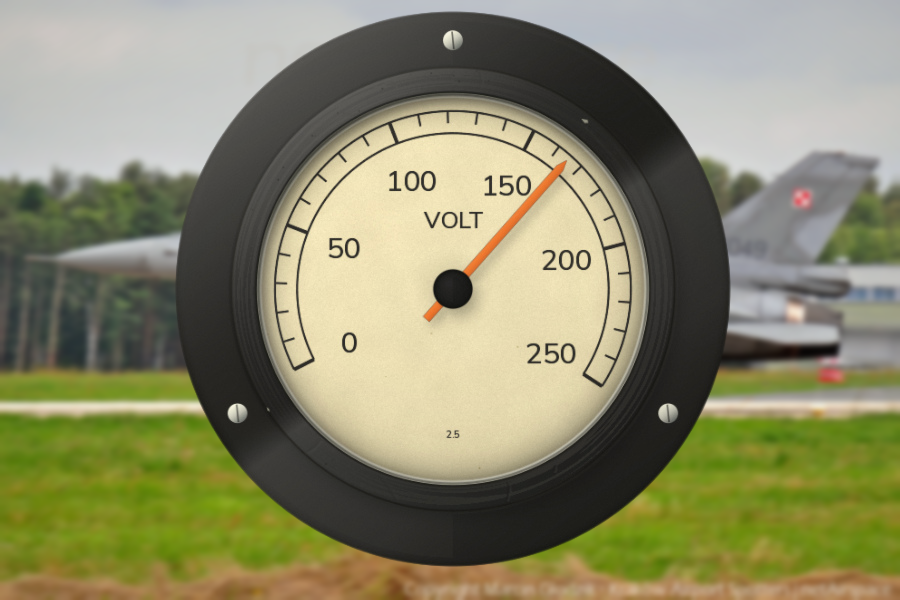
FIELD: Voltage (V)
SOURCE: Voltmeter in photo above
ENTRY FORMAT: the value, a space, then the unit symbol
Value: 165 V
